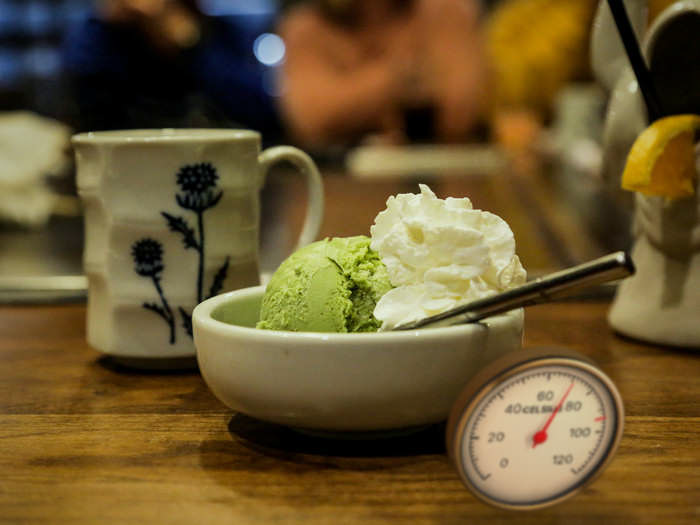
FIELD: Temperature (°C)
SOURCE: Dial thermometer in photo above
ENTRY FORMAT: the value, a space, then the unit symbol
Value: 70 °C
